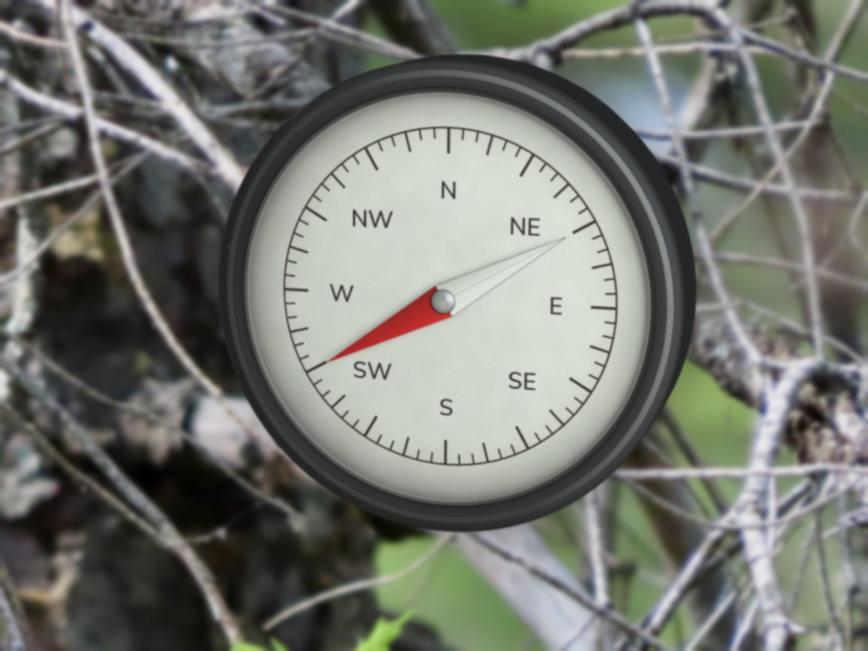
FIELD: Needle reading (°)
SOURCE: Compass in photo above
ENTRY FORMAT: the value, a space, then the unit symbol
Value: 240 °
